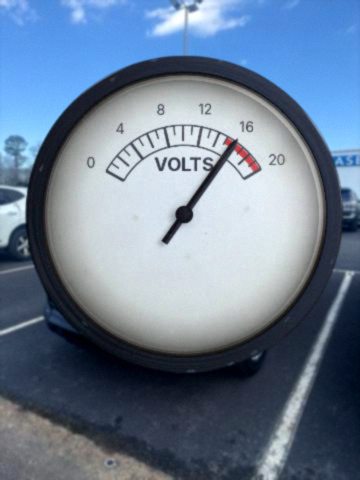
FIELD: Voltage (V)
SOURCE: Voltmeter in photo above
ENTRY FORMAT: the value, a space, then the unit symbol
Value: 16 V
